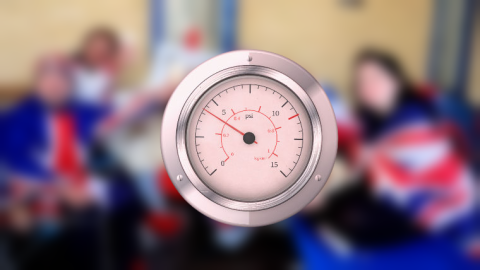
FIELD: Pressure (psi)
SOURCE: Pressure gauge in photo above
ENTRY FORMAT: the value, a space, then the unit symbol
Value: 4.25 psi
